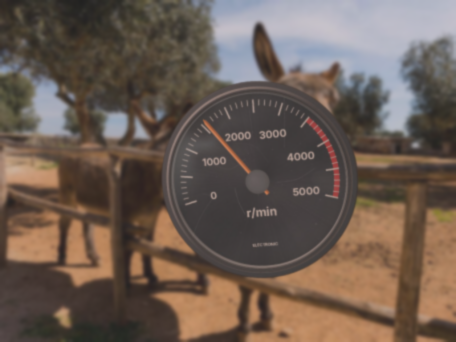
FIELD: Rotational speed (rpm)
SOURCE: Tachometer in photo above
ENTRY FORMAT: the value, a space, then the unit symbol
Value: 1600 rpm
